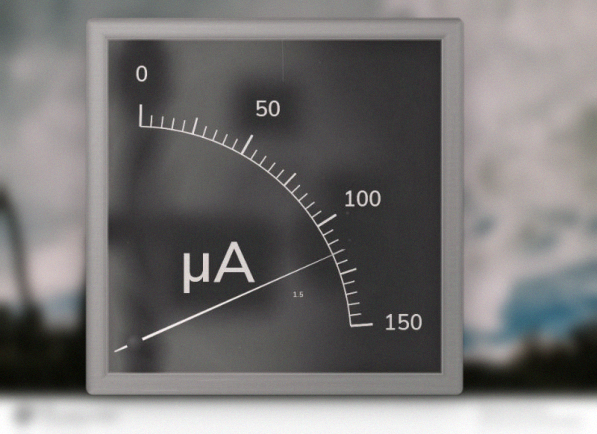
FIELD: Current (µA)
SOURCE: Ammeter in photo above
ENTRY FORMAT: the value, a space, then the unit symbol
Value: 115 µA
